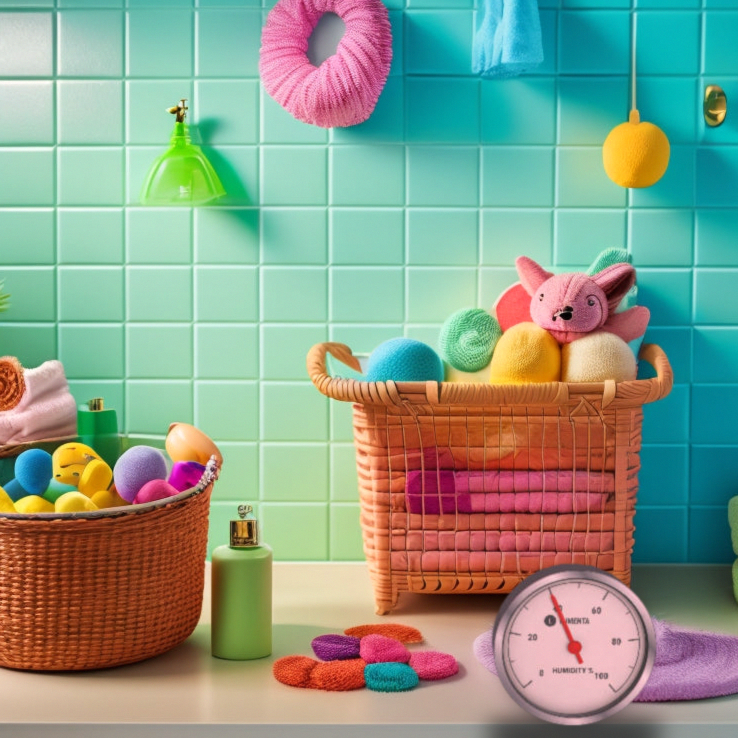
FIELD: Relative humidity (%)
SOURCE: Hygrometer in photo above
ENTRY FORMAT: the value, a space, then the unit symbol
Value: 40 %
